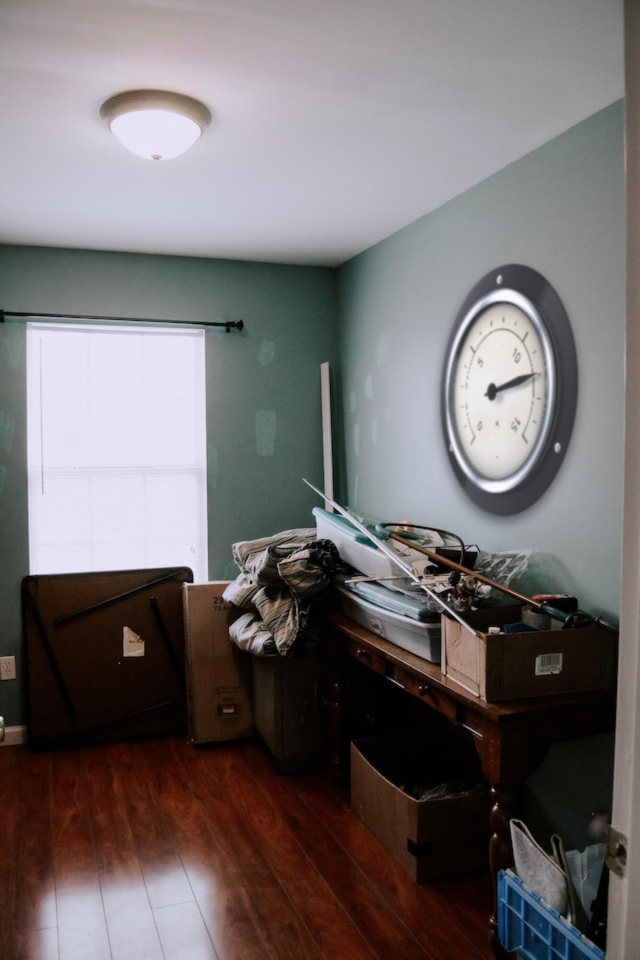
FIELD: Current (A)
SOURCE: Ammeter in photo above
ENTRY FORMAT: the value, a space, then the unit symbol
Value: 12 A
